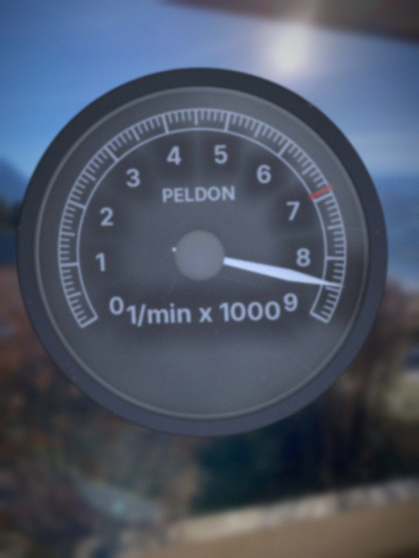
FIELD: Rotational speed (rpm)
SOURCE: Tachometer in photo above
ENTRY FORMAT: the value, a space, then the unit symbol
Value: 8400 rpm
